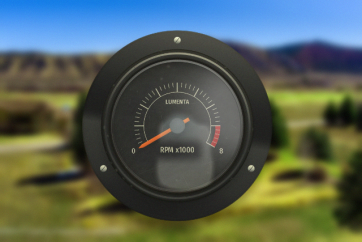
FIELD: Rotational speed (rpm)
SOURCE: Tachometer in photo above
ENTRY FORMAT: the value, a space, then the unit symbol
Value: 0 rpm
